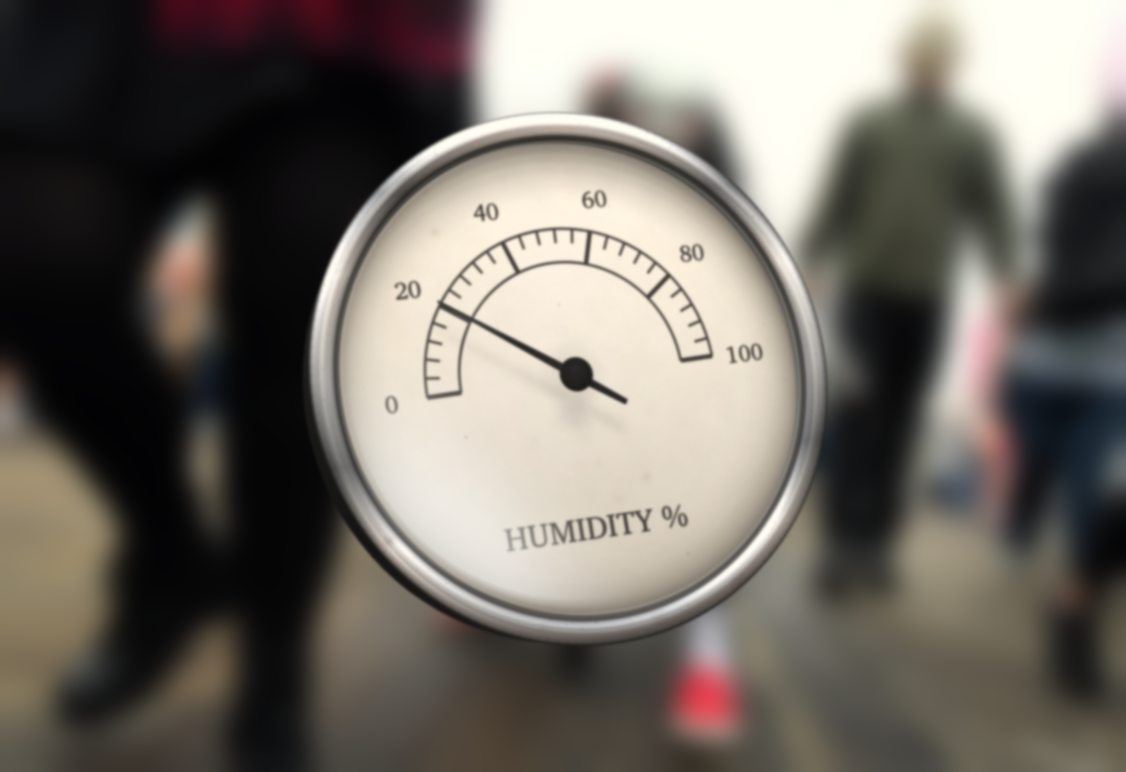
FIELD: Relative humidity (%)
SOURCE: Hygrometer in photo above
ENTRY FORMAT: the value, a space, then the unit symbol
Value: 20 %
